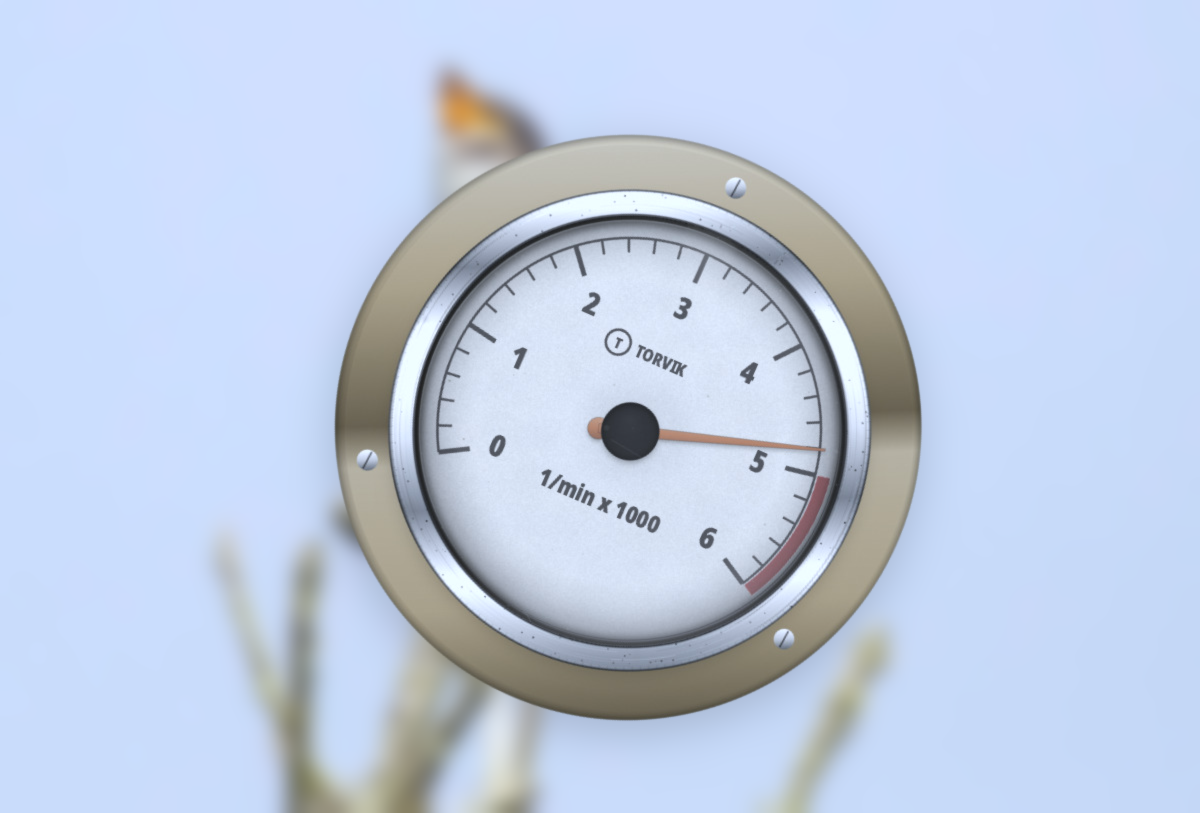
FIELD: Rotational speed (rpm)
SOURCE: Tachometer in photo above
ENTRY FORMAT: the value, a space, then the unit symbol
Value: 4800 rpm
